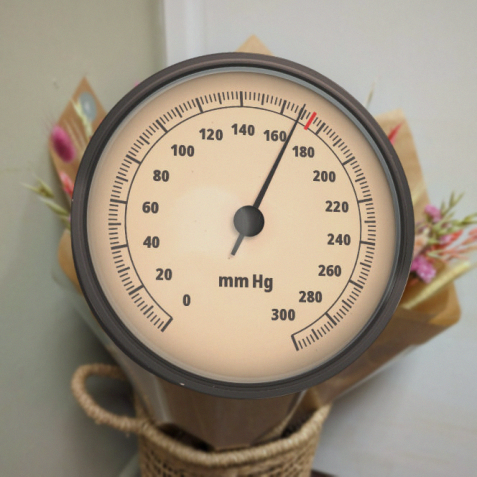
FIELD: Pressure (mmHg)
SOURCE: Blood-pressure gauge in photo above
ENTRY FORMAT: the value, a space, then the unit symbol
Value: 168 mmHg
